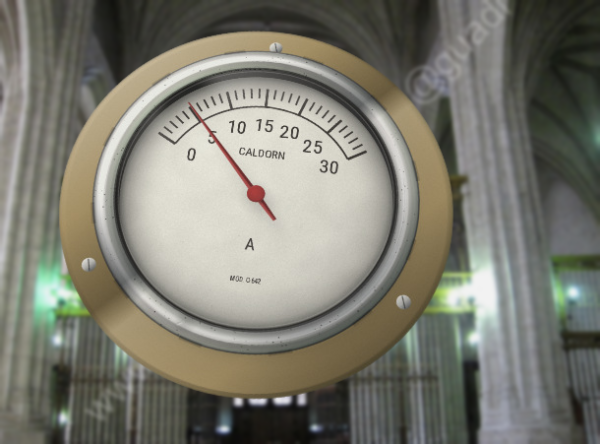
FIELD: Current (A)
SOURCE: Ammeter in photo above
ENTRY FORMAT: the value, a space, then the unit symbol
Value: 5 A
